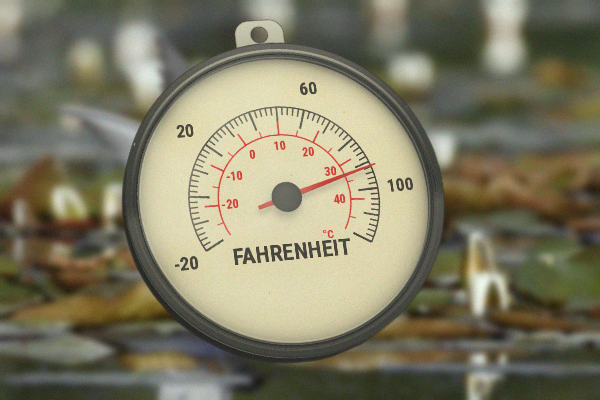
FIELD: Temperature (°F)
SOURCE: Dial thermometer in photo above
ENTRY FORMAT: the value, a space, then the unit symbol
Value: 92 °F
